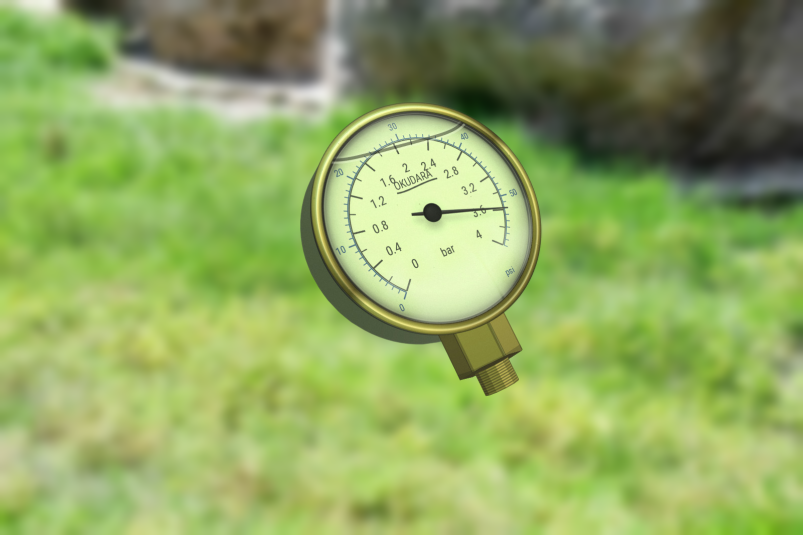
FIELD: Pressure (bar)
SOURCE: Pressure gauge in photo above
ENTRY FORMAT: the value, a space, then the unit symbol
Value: 3.6 bar
